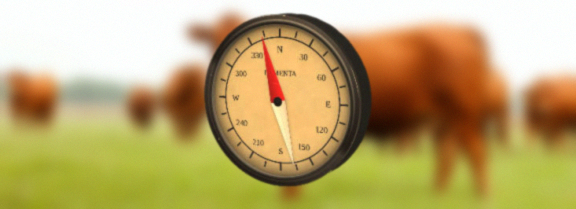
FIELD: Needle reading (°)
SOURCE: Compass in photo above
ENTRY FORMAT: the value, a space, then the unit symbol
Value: 345 °
